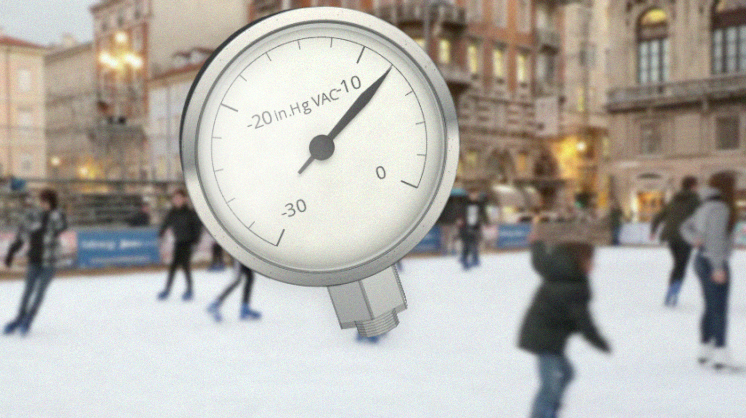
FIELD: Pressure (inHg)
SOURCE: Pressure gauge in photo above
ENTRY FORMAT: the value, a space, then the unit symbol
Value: -8 inHg
